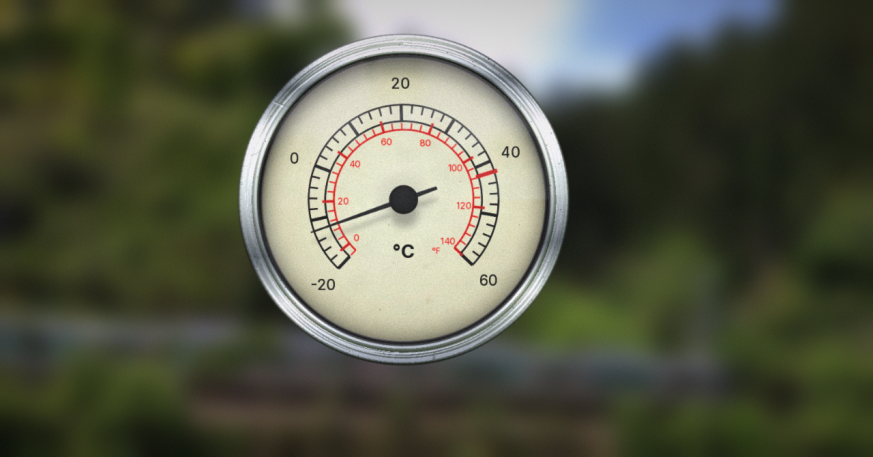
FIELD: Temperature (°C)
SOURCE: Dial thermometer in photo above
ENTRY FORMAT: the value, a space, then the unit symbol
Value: -12 °C
